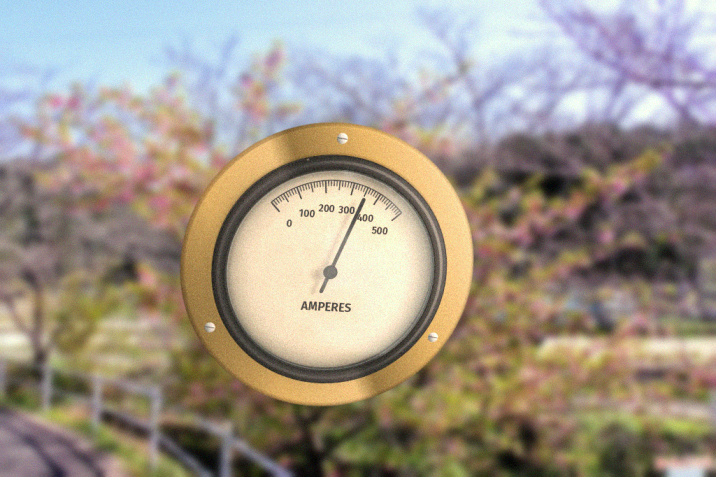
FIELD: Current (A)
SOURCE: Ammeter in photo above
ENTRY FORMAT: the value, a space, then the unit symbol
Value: 350 A
